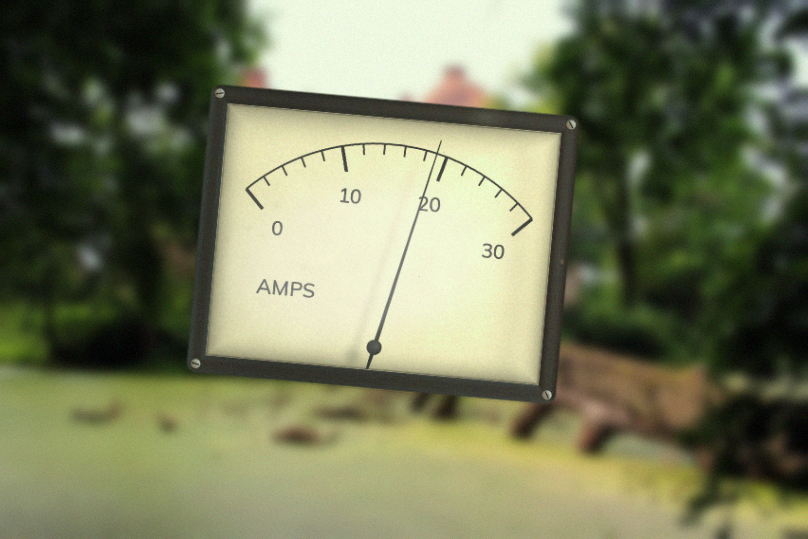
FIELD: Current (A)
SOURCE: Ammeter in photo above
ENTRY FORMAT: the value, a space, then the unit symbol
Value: 19 A
